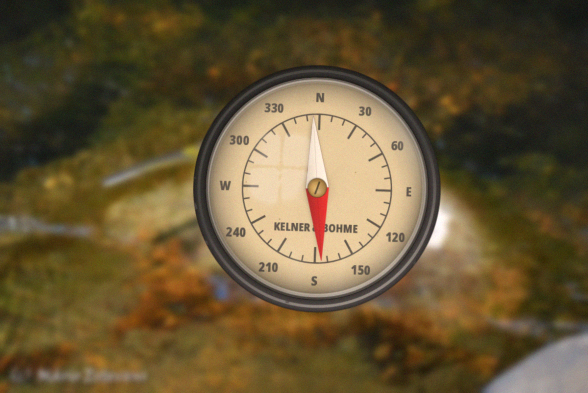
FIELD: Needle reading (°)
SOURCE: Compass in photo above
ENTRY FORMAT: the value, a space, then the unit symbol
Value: 175 °
